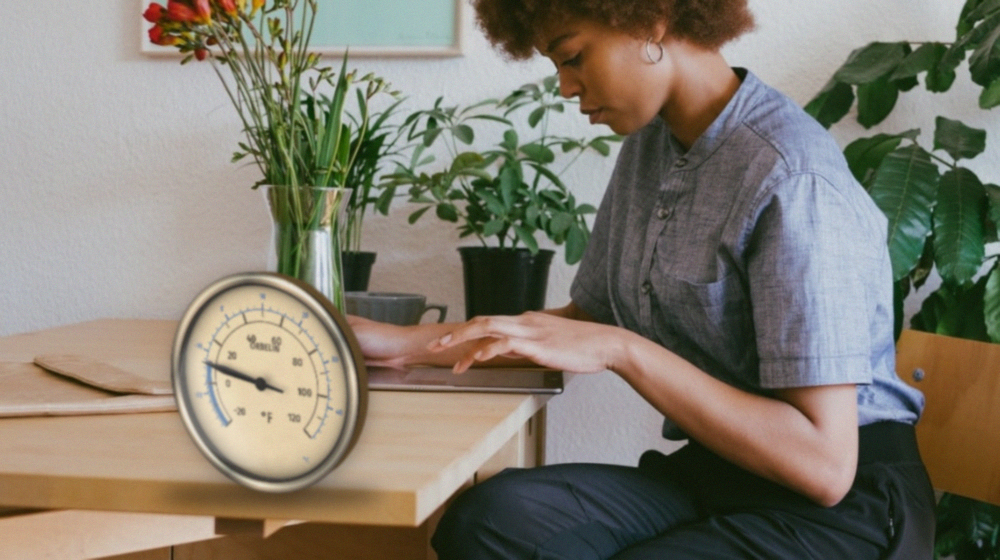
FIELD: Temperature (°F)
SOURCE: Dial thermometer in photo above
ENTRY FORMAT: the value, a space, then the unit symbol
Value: 10 °F
